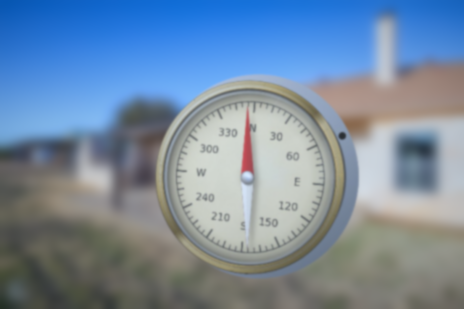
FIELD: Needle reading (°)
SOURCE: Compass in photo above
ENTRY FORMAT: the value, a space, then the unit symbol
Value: 355 °
